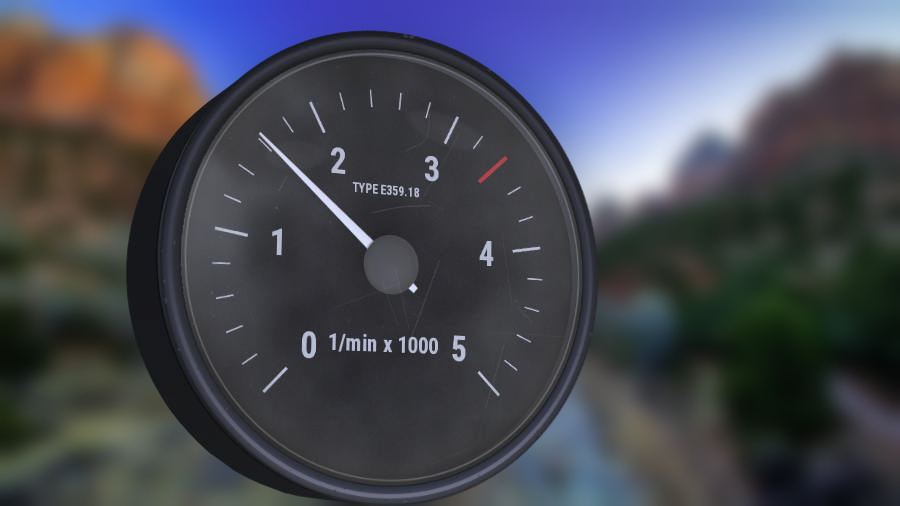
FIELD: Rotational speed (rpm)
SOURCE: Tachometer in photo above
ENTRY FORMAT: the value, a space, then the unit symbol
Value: 1600 rpm
